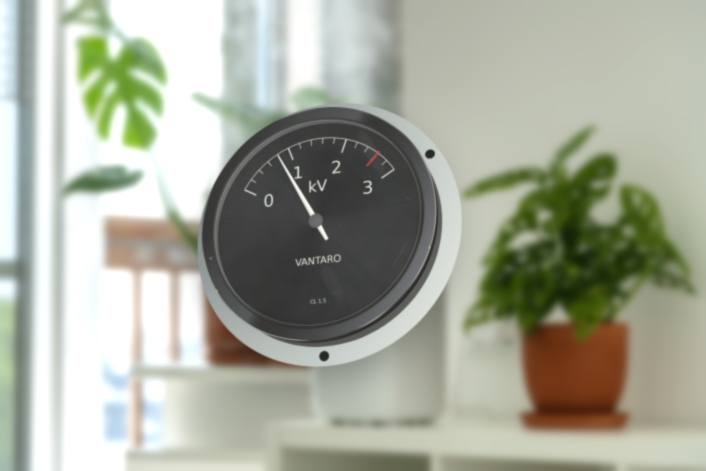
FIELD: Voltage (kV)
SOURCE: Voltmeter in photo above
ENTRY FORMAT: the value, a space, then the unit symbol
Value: 0.8 kV
